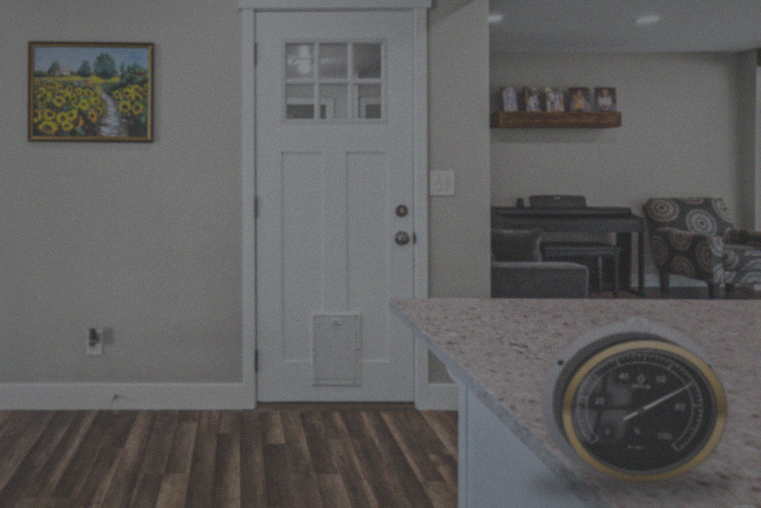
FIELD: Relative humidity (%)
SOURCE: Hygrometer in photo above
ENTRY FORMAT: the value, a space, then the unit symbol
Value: 70 %
